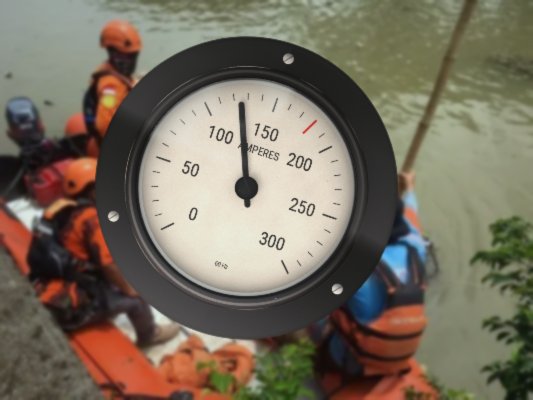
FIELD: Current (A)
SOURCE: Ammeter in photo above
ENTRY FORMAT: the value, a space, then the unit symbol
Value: 125 A
